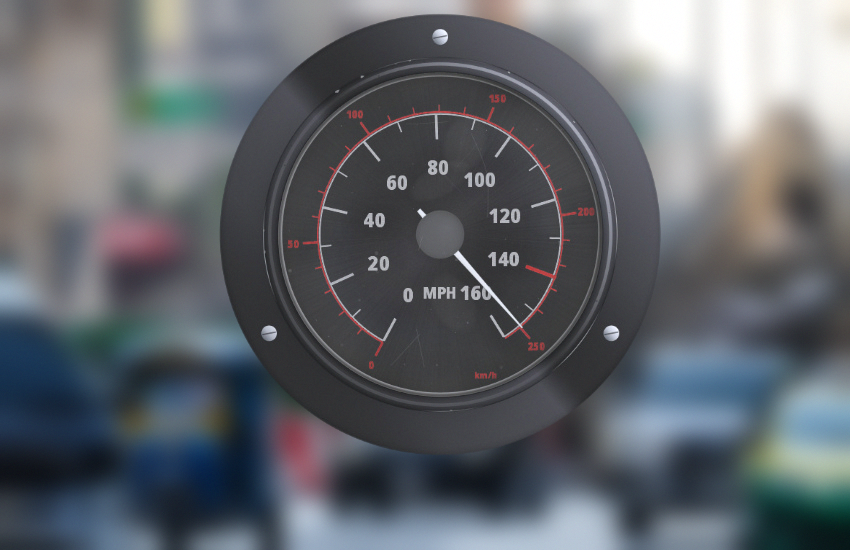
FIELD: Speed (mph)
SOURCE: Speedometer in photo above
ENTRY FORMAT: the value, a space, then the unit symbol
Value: 155 mph
